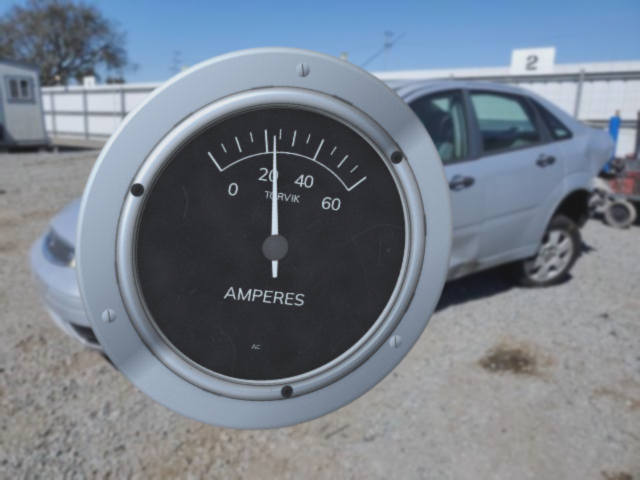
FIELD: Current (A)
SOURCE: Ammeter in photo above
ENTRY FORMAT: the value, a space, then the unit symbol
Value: 22.5 A
